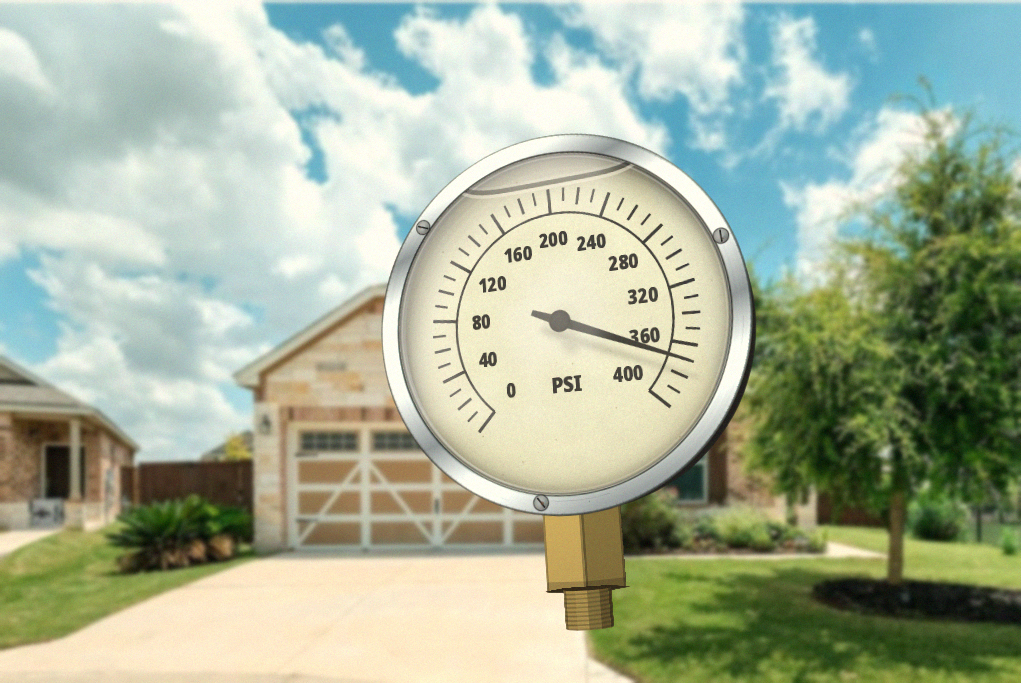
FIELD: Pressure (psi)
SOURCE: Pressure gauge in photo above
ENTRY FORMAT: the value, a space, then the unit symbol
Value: 370 psi
